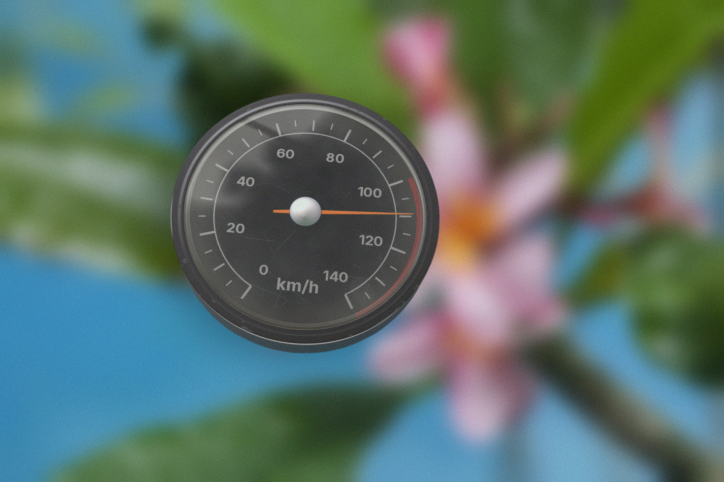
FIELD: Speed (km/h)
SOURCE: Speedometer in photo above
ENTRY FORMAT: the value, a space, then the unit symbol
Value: 110 km/h
